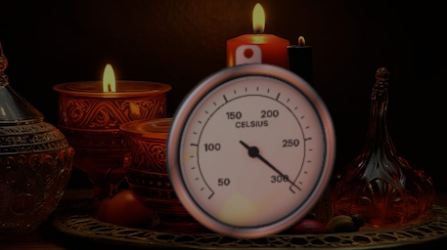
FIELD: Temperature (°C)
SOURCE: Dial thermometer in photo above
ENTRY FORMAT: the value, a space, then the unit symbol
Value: 295 °C
